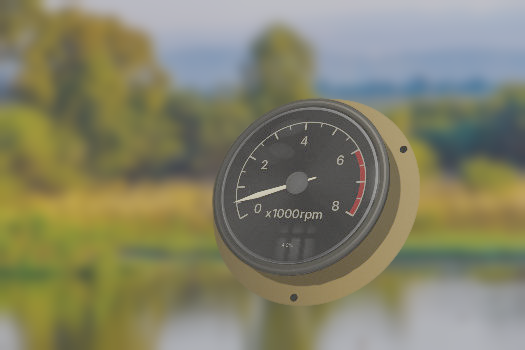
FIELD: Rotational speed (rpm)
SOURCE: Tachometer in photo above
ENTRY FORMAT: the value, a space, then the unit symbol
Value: 500 rpm
